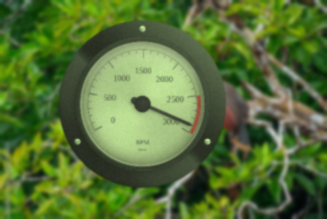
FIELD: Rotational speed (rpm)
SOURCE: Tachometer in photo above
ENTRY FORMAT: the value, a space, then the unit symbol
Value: 2900 rpm
